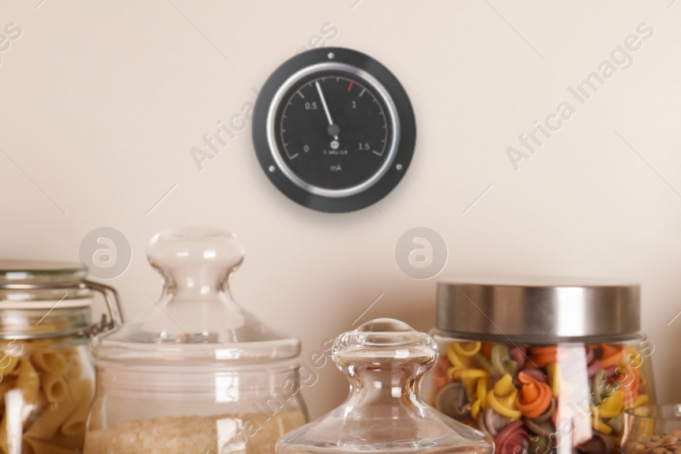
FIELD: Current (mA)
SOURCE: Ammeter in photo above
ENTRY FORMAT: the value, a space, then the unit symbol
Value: 0.65 mA
